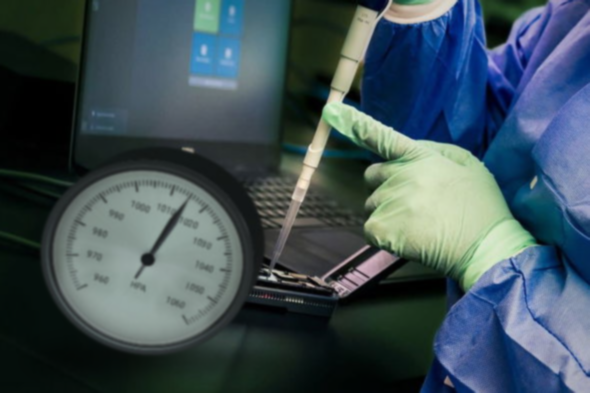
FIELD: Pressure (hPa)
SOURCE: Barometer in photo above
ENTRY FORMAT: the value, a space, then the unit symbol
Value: 1015 hPa
